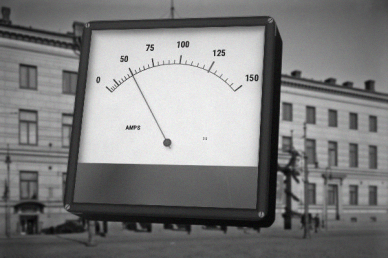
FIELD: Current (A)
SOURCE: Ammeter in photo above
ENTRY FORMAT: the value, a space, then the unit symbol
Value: 50 A
